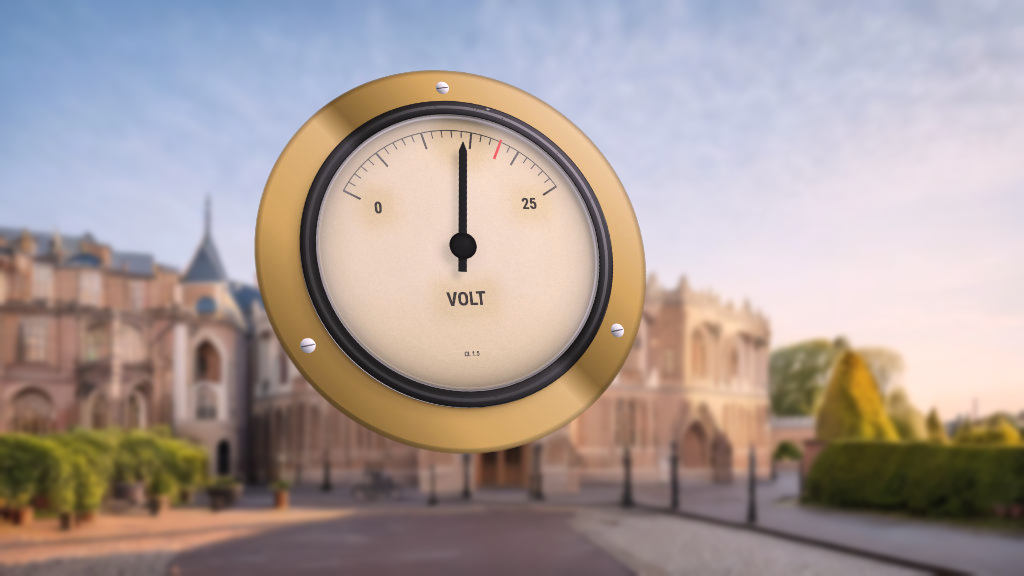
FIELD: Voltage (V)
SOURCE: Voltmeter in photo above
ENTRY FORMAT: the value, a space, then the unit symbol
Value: 14 V
